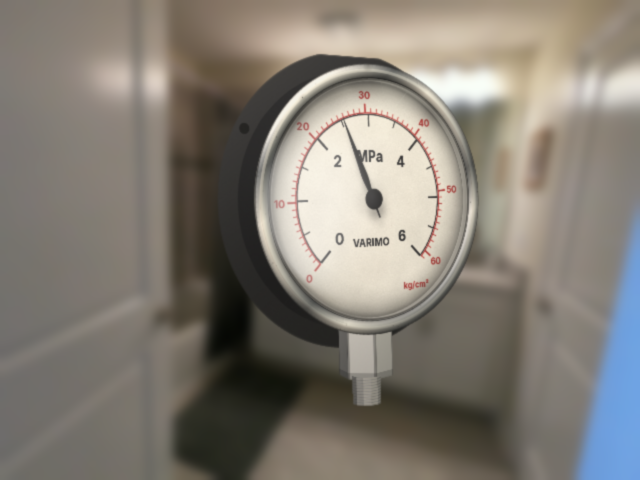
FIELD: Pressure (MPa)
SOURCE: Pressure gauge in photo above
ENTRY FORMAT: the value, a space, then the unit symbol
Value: 2.5 MPa
